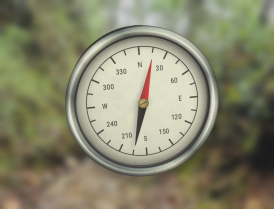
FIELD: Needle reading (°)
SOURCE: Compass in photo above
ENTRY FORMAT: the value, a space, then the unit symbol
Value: 15 °
